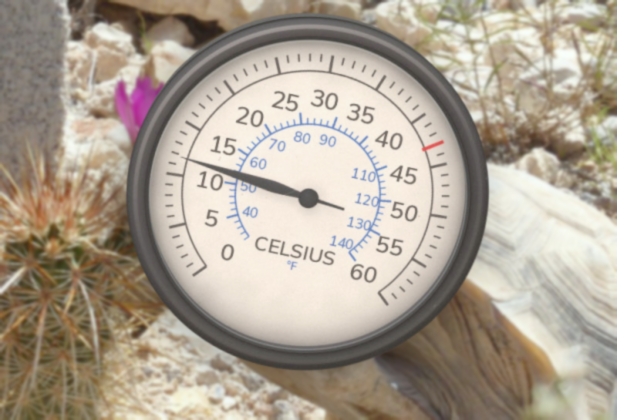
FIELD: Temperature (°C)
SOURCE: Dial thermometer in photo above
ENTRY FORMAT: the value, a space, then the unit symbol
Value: 12 °C
